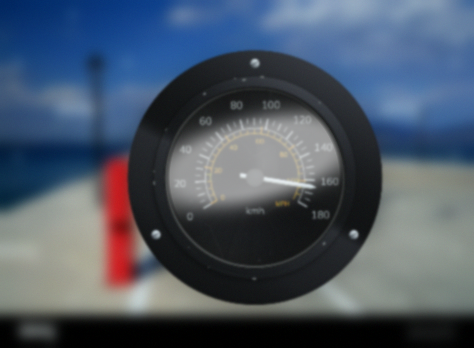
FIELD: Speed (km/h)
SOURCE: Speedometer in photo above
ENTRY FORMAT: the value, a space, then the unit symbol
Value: 165 km/h
